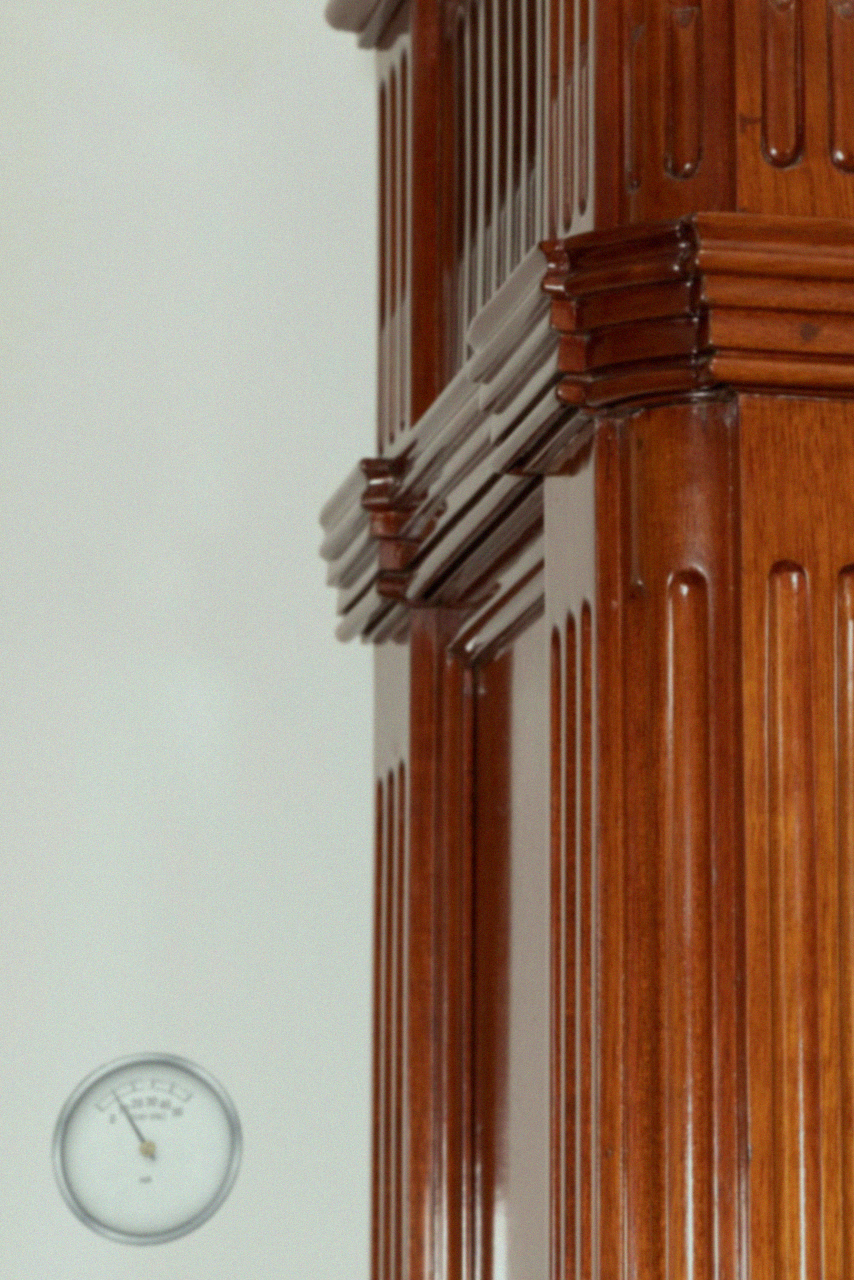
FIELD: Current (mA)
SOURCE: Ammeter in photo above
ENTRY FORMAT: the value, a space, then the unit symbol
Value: 10 mA
